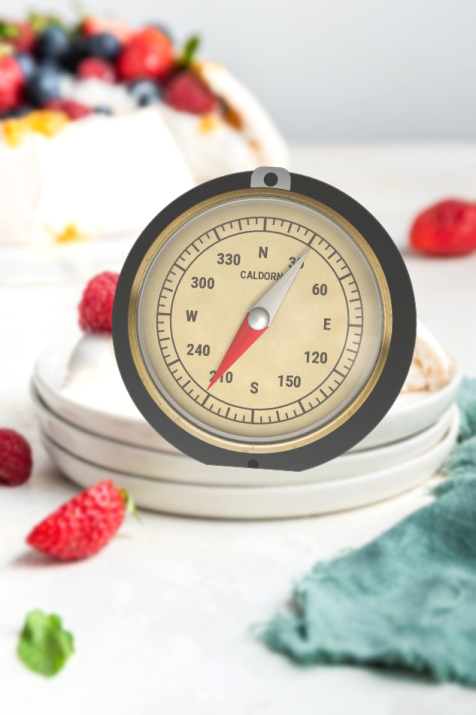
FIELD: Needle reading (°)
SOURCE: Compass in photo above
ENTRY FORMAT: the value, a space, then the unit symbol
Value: 212.5 °
